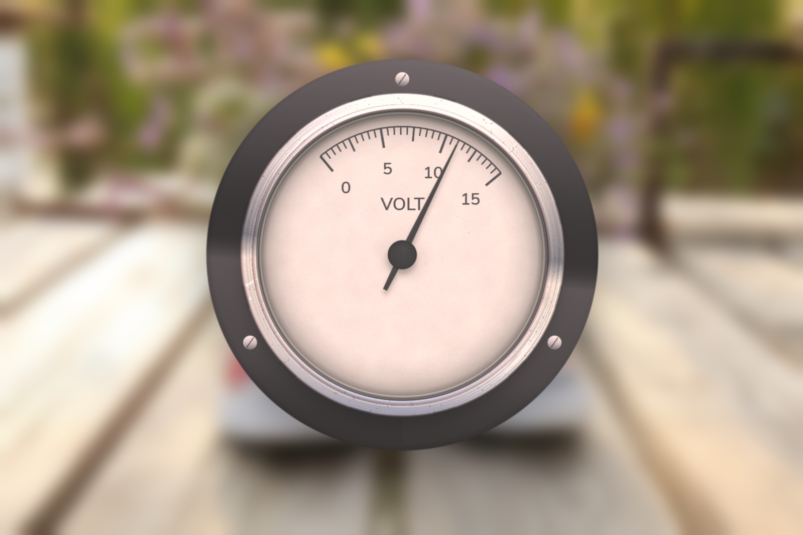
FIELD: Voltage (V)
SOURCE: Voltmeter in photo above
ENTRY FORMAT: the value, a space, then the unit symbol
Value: 11 V
